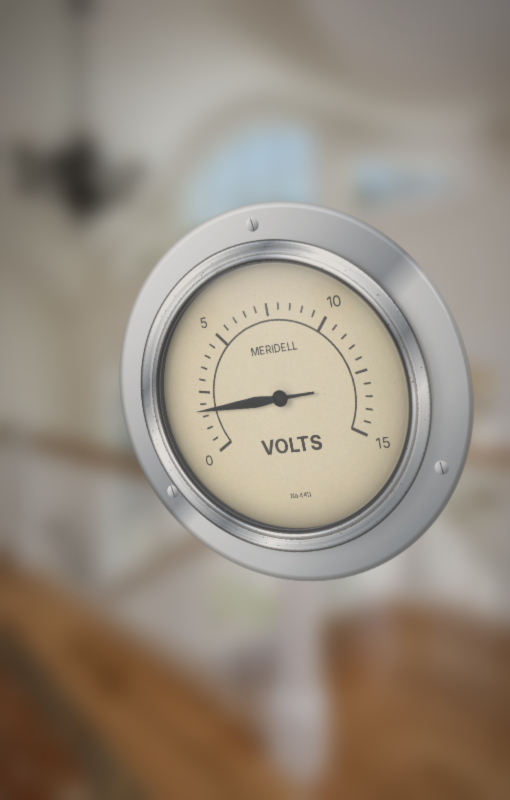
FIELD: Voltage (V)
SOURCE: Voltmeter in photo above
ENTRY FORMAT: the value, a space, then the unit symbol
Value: 1.75 V
